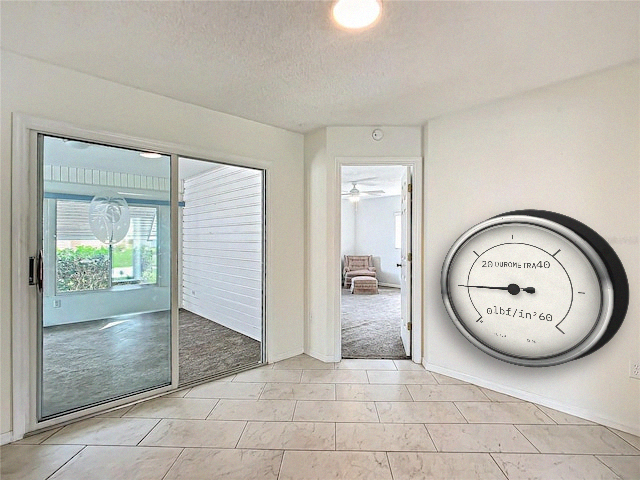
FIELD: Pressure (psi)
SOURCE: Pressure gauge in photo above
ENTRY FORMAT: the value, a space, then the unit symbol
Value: 10 psi
